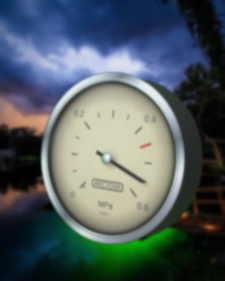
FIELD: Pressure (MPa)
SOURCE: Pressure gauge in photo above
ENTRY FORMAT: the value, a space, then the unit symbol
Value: 0.55 MPa
